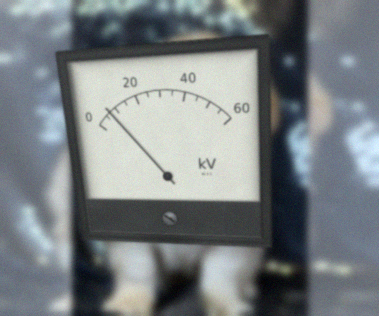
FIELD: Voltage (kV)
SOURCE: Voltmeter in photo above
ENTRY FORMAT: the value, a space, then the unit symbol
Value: 7.5 kV
